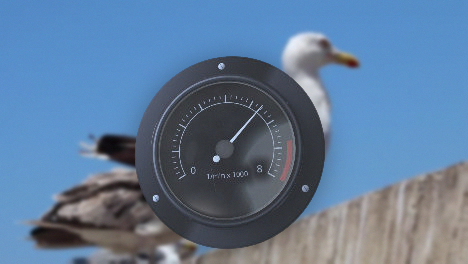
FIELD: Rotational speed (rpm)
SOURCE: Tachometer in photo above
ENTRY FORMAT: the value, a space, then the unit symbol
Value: 5400 rpm
